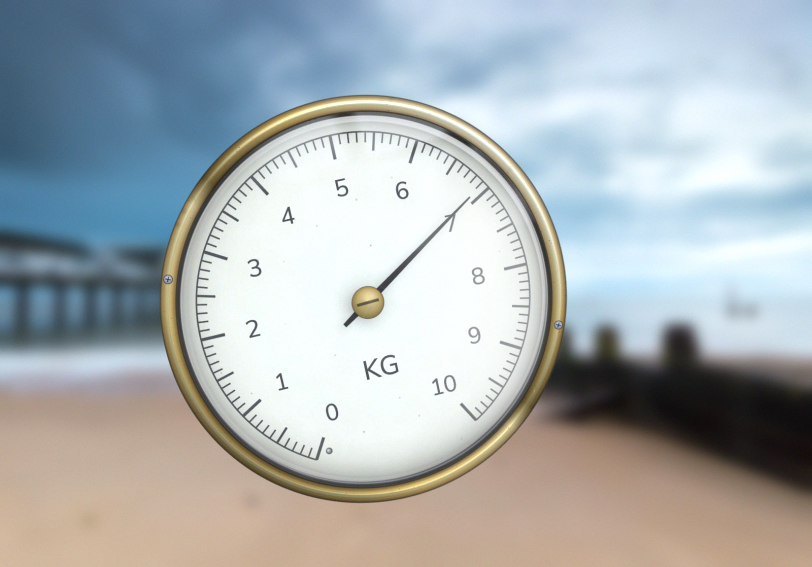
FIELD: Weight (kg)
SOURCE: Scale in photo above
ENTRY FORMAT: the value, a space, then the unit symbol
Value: 6.9 kg
